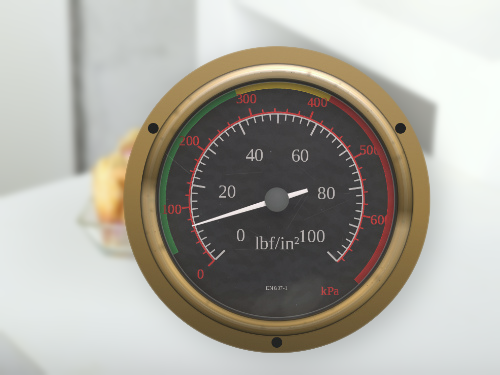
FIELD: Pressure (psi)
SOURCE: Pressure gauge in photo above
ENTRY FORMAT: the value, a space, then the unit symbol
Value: 10 psi
